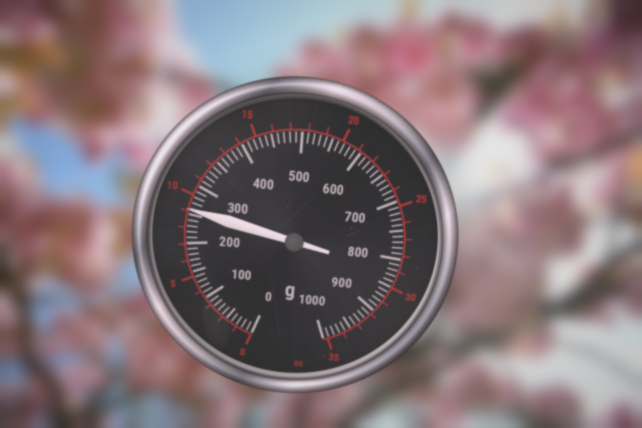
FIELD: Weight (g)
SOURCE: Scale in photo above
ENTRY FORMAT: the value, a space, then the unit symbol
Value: 260 g
